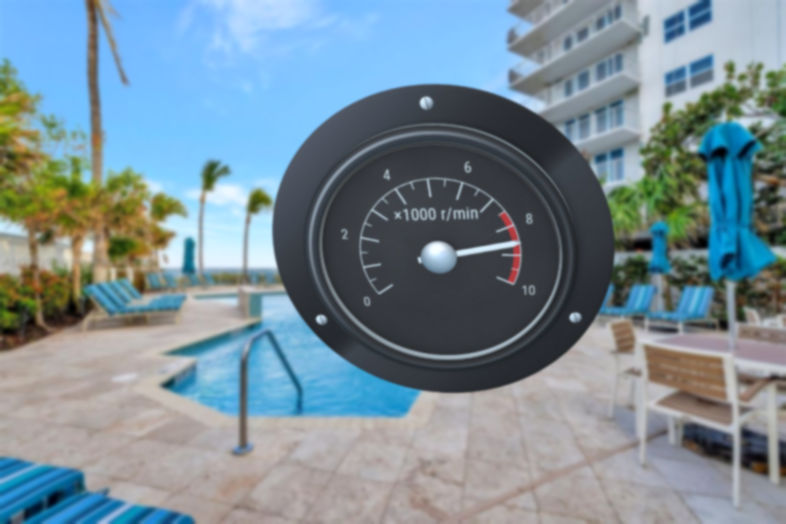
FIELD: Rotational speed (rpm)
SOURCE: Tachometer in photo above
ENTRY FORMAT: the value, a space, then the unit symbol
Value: 8500 rpm
